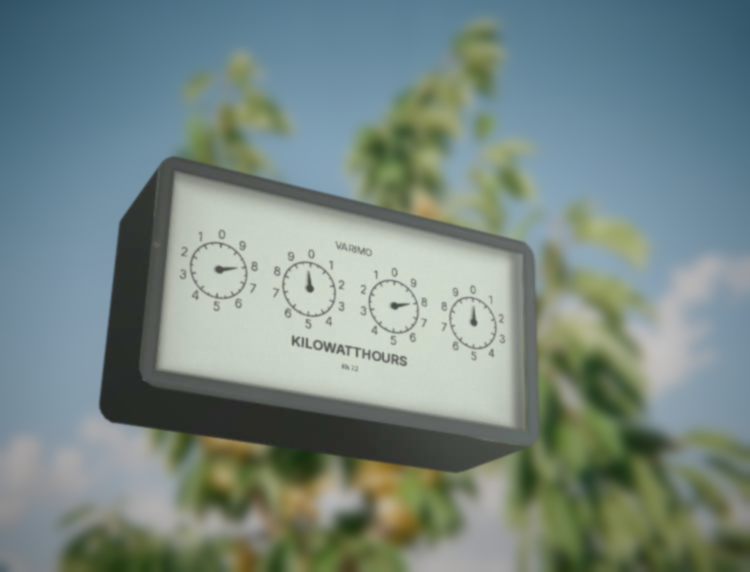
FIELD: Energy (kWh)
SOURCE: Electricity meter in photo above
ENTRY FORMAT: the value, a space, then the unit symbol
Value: 7980 kWh
